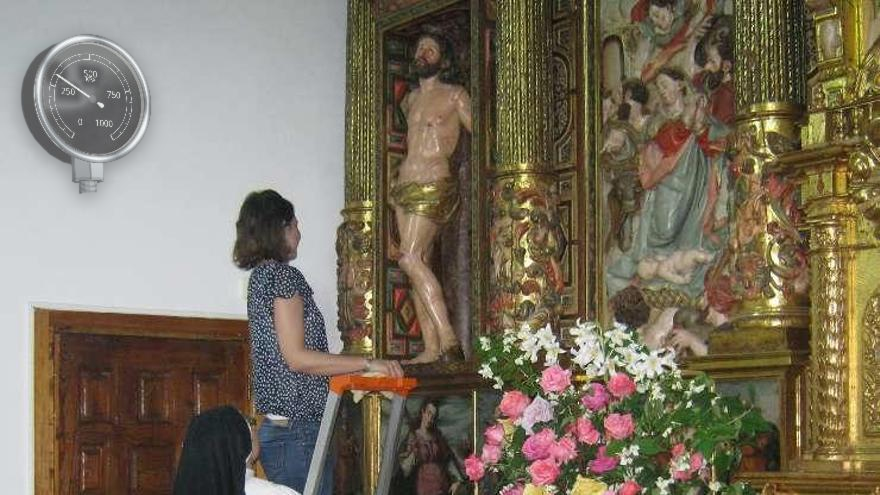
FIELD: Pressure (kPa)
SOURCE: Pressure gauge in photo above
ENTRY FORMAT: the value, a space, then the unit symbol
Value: 300 kPa
